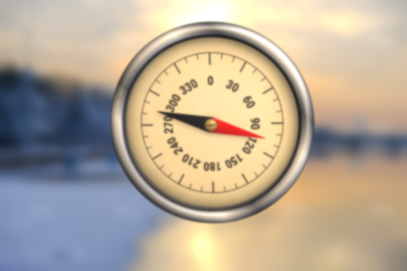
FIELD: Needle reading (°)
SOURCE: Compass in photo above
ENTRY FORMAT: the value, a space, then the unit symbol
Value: 105 °
